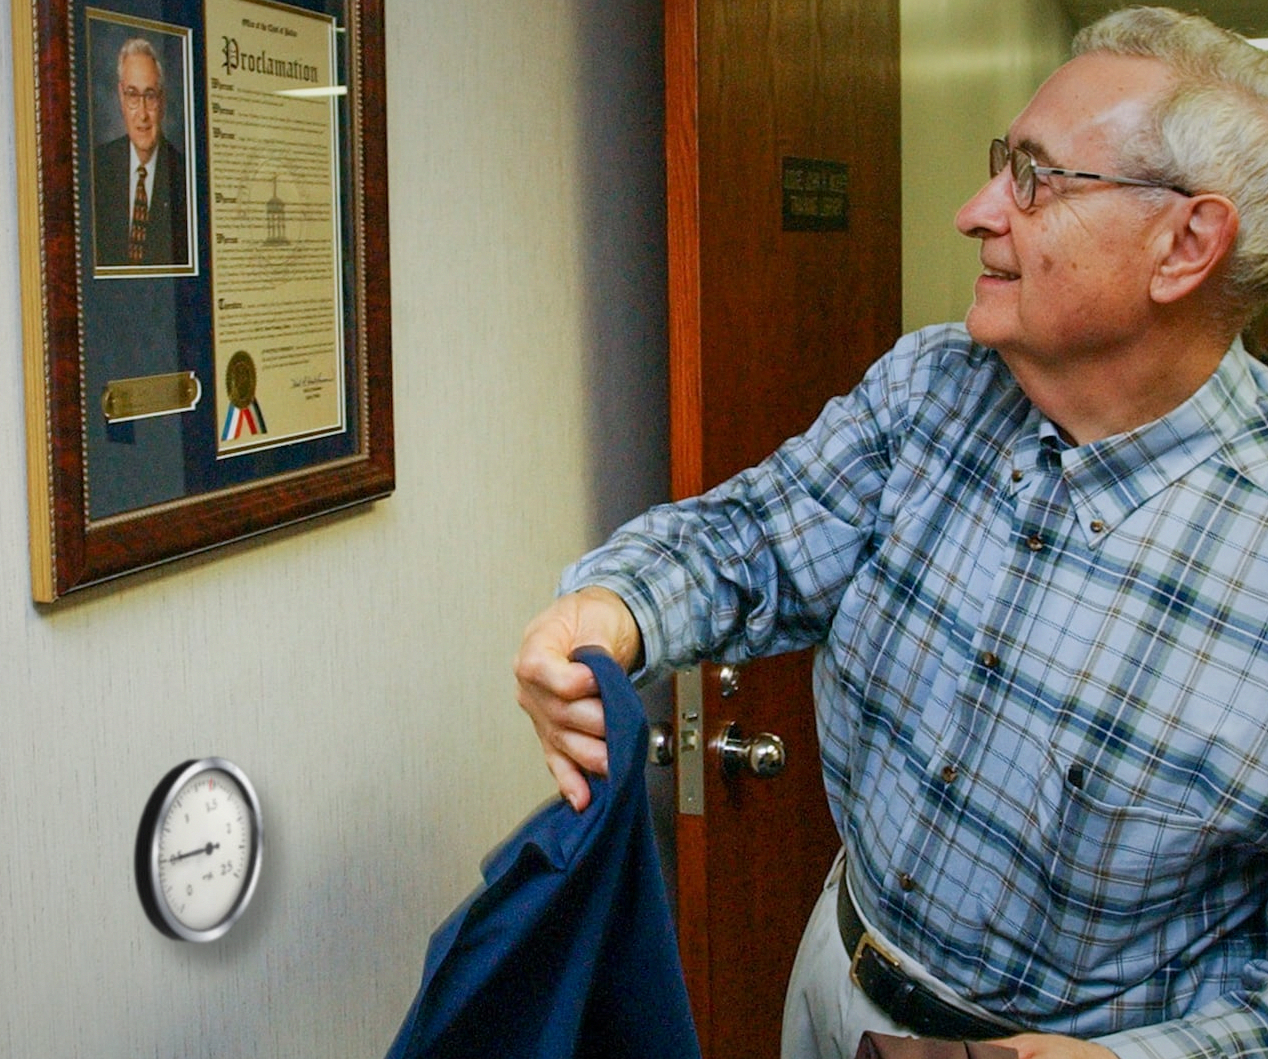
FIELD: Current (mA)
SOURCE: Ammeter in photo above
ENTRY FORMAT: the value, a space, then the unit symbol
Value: 0.5 mA
